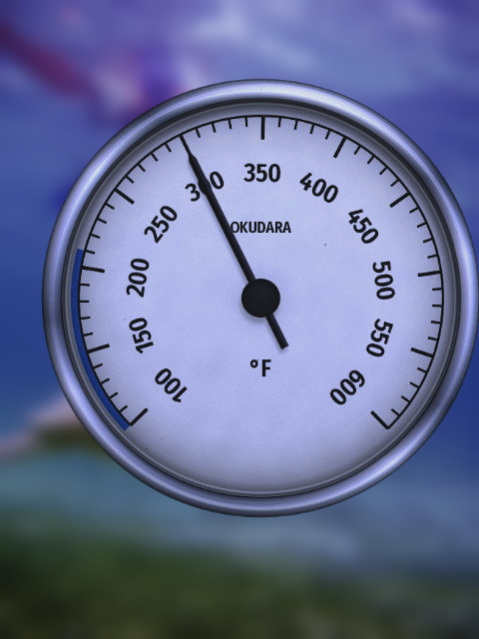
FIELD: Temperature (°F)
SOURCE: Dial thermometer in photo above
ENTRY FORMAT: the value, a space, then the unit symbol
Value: 300 °F
